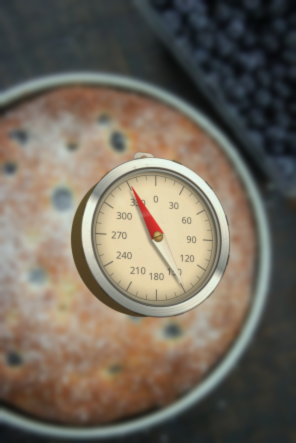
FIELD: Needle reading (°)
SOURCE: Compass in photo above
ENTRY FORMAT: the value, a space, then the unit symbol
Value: 330 °
